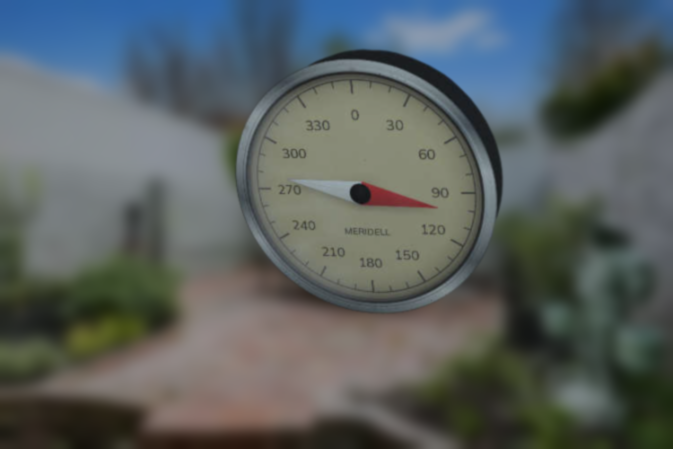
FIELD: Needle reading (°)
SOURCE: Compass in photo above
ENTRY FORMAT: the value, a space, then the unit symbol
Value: 100 °
